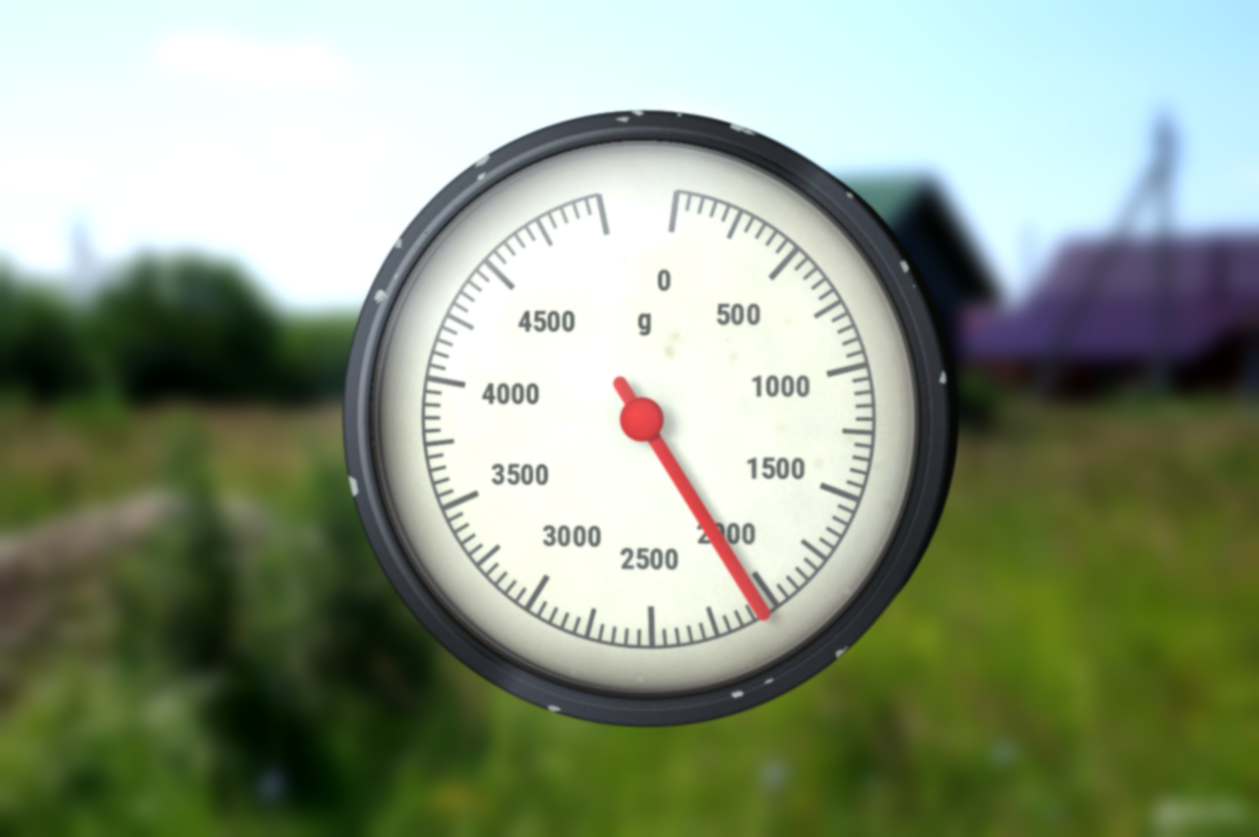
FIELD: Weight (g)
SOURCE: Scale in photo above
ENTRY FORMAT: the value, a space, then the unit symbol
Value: 2050 g
